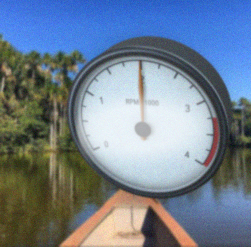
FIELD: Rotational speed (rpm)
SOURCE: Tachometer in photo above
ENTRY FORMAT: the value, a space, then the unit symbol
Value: 2000 rpm
